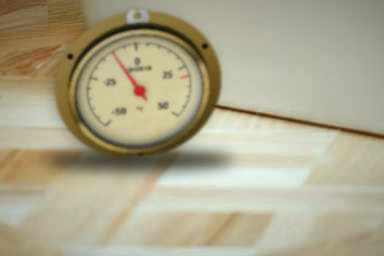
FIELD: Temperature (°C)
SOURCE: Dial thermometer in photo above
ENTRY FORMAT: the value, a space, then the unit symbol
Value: -10 °C
